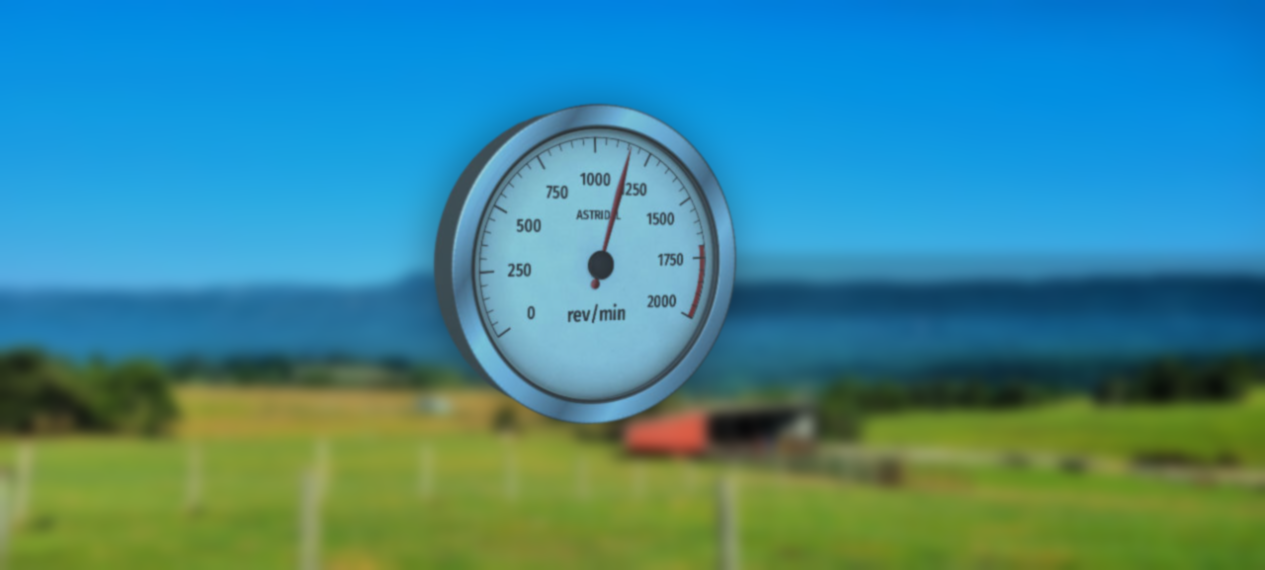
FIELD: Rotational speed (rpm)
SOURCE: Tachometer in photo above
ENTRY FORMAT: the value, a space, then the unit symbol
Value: 1150 rpm
